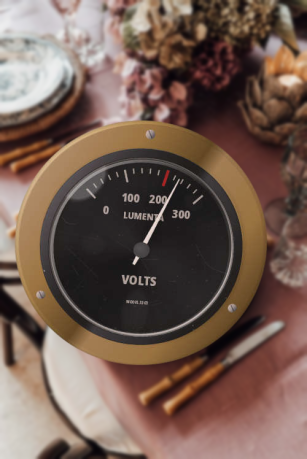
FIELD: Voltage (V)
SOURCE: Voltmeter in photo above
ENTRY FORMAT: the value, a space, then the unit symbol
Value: 230 V
